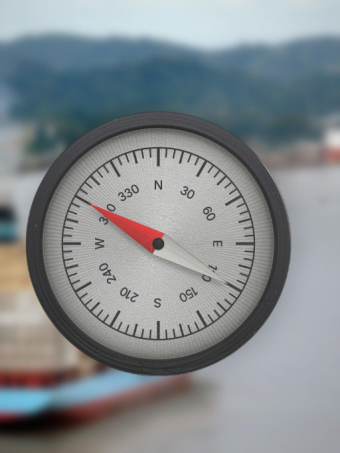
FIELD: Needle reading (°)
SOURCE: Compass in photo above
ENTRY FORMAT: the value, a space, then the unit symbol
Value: 300 °
